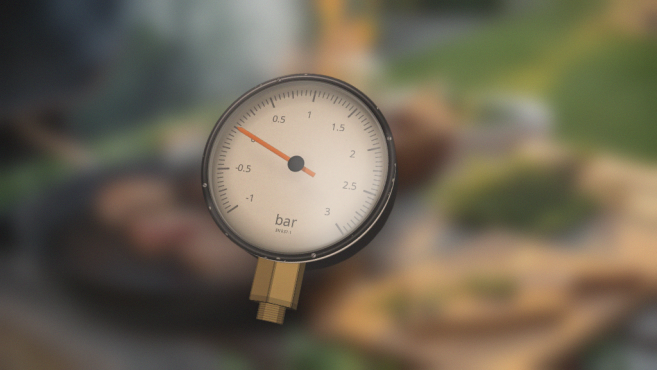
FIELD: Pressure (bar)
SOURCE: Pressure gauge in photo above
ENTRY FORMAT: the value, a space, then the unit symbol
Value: 0 bar
